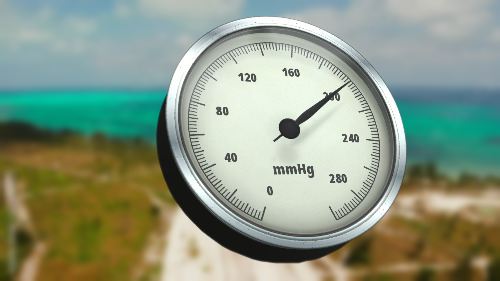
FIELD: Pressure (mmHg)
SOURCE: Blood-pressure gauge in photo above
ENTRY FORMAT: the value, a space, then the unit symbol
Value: 200 mmHg
